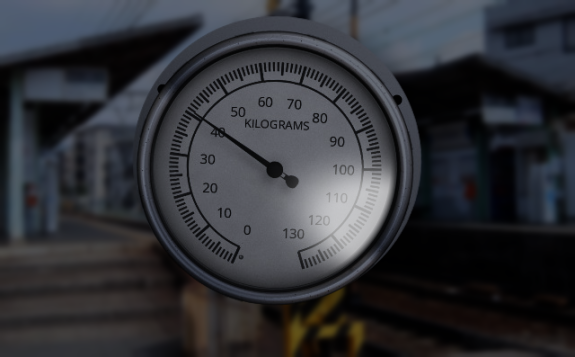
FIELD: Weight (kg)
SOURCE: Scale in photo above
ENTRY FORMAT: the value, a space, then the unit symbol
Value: 41 kg
